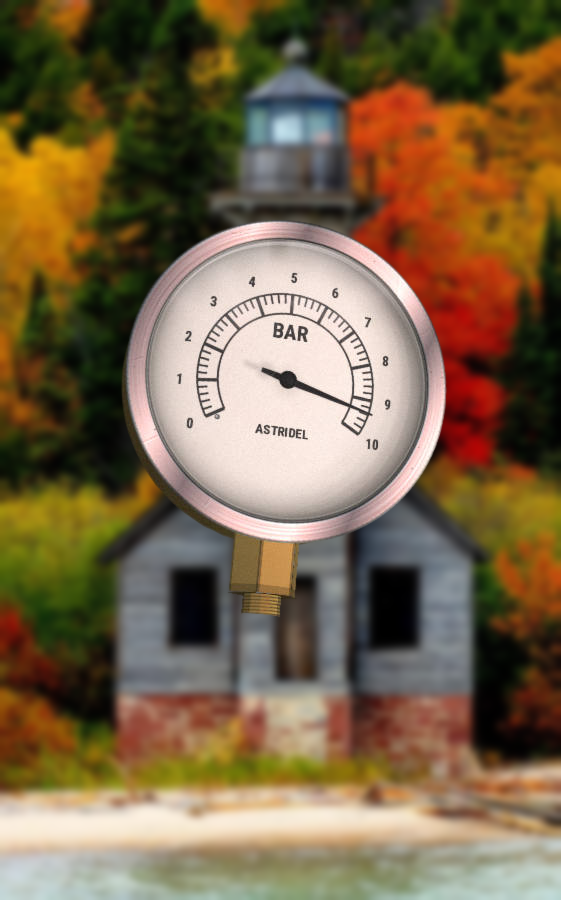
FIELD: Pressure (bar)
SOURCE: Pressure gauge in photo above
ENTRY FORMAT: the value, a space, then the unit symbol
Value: 9.4 bar
